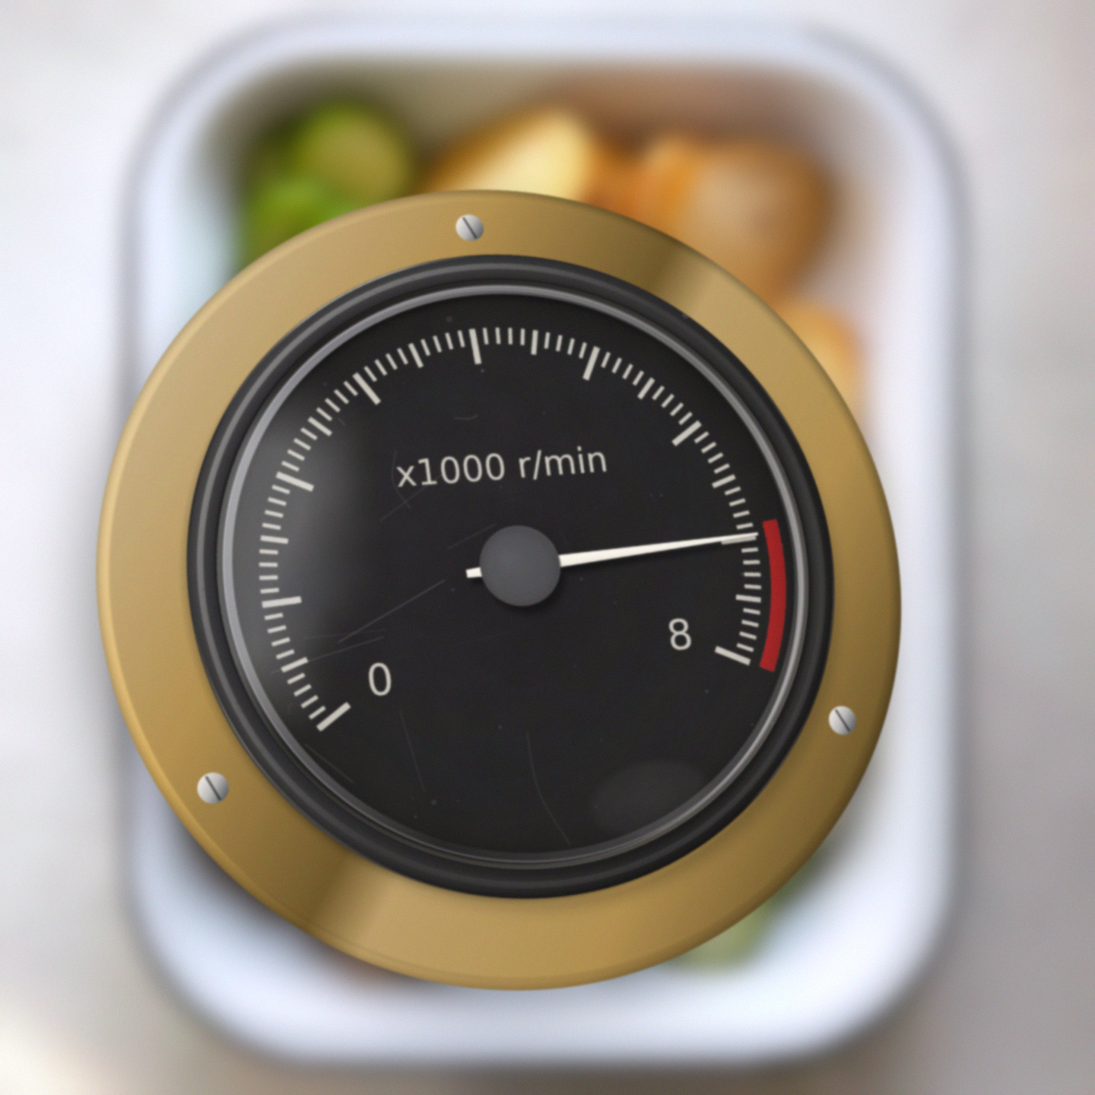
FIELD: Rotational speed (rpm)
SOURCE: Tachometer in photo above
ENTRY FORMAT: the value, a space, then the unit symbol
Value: 7000 rpm
